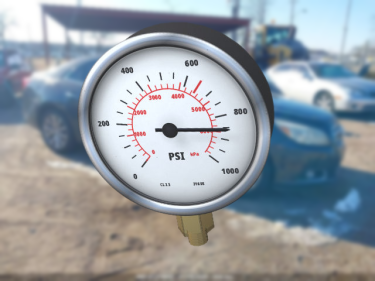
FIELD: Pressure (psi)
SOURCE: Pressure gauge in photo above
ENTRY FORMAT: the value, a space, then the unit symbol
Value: 850 psi
